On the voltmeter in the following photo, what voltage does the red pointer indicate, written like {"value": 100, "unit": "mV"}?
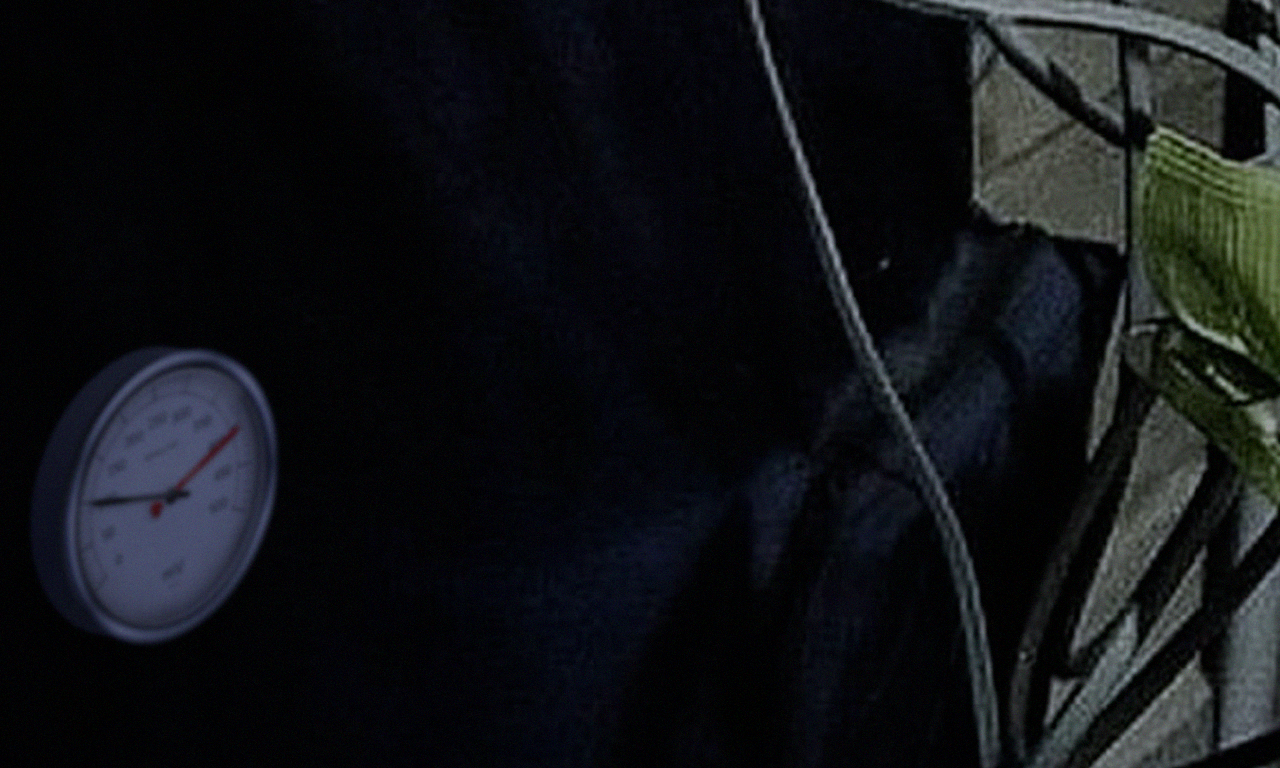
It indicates {"value": 400, "unit": "mV"}
